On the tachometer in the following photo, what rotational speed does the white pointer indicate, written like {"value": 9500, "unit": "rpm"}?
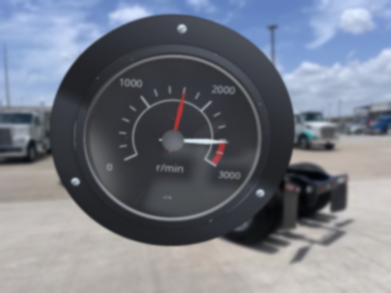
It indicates {"value": 2600, "unit": "rpm"}
